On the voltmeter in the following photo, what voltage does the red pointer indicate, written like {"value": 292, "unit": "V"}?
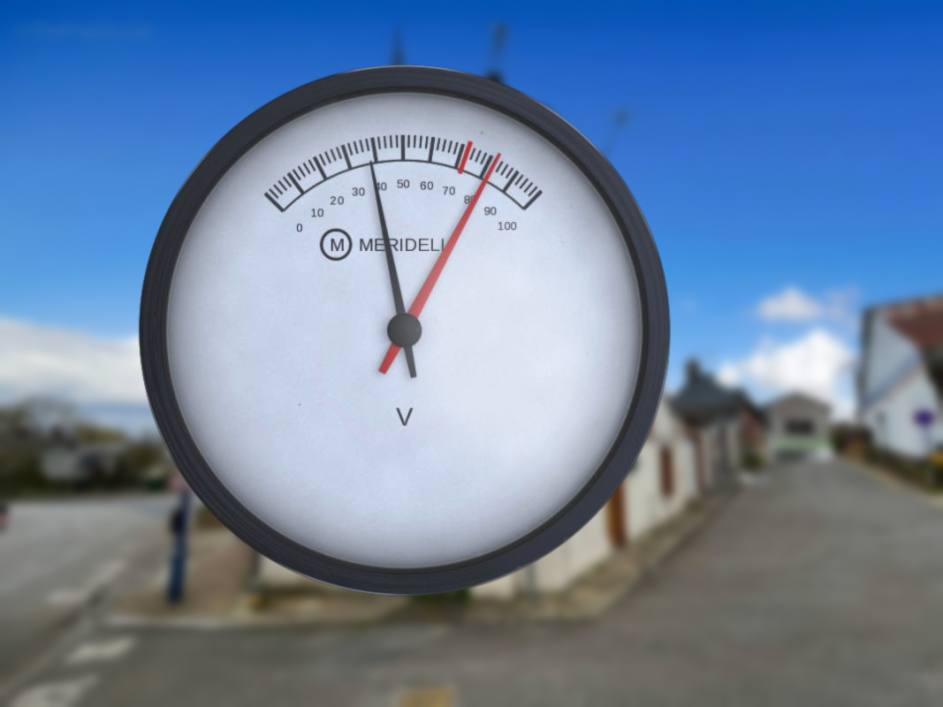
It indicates {"value": 82, "unit": "V"}
